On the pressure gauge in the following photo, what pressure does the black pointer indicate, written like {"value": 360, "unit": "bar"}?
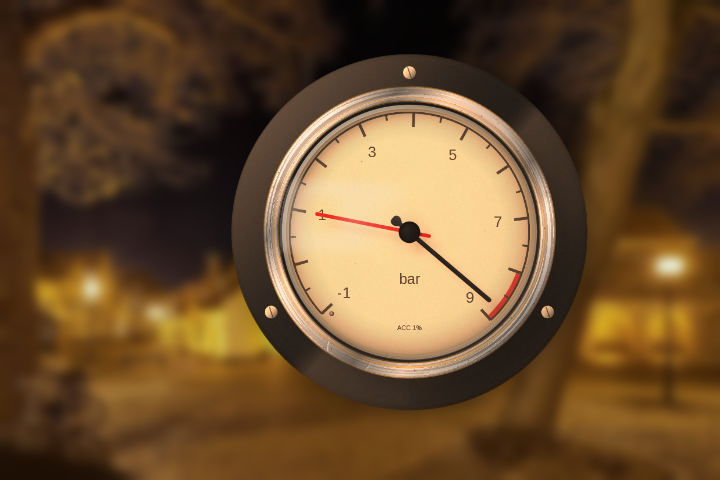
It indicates {"value": 8.75, "unit": "bar"}
